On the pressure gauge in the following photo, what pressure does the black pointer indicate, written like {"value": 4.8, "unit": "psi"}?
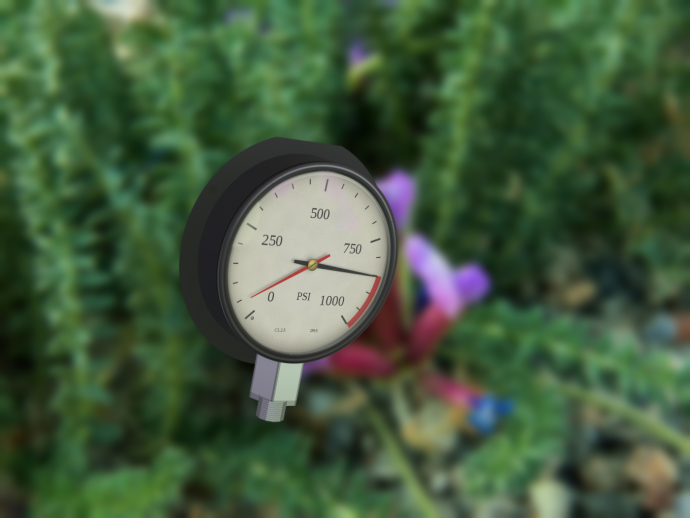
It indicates {"value": 850, "unit": "psi"}
